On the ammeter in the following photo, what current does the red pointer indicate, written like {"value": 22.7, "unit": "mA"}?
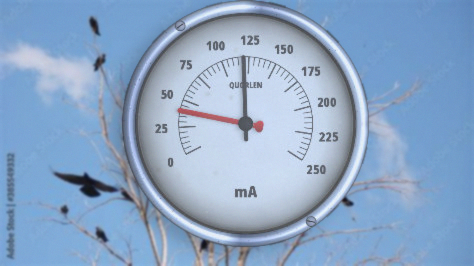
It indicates {"value": 40, "unit": "mA"}
